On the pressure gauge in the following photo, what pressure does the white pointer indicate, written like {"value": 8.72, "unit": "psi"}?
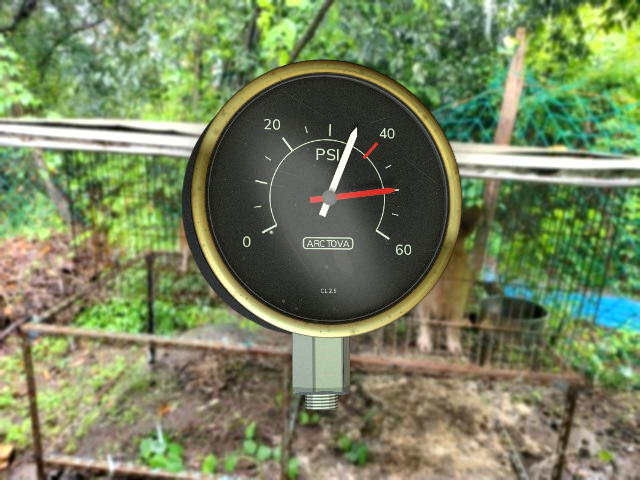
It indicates {"value": 35, "unit": "psi"}
